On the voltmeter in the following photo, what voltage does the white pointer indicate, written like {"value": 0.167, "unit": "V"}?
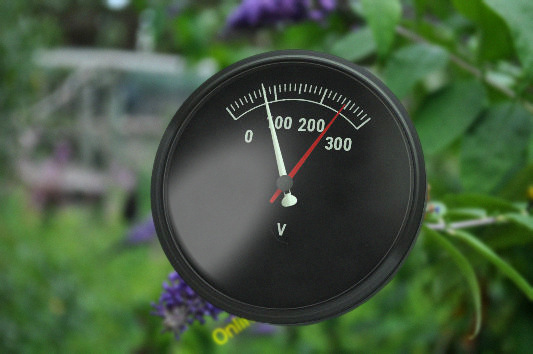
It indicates {"value": 80, "unit": "V"}
